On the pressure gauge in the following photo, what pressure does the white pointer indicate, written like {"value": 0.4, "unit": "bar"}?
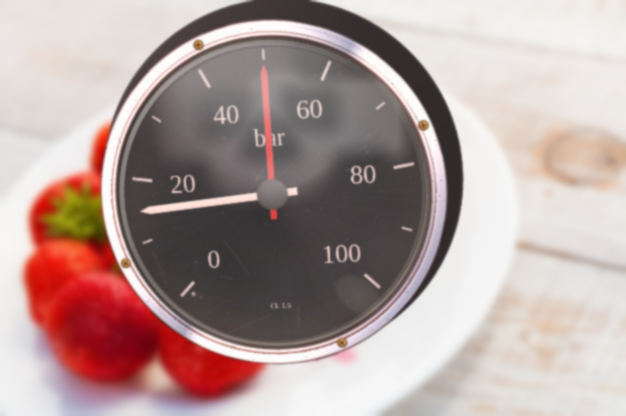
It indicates {"value": 15, "unit": "bar"}
